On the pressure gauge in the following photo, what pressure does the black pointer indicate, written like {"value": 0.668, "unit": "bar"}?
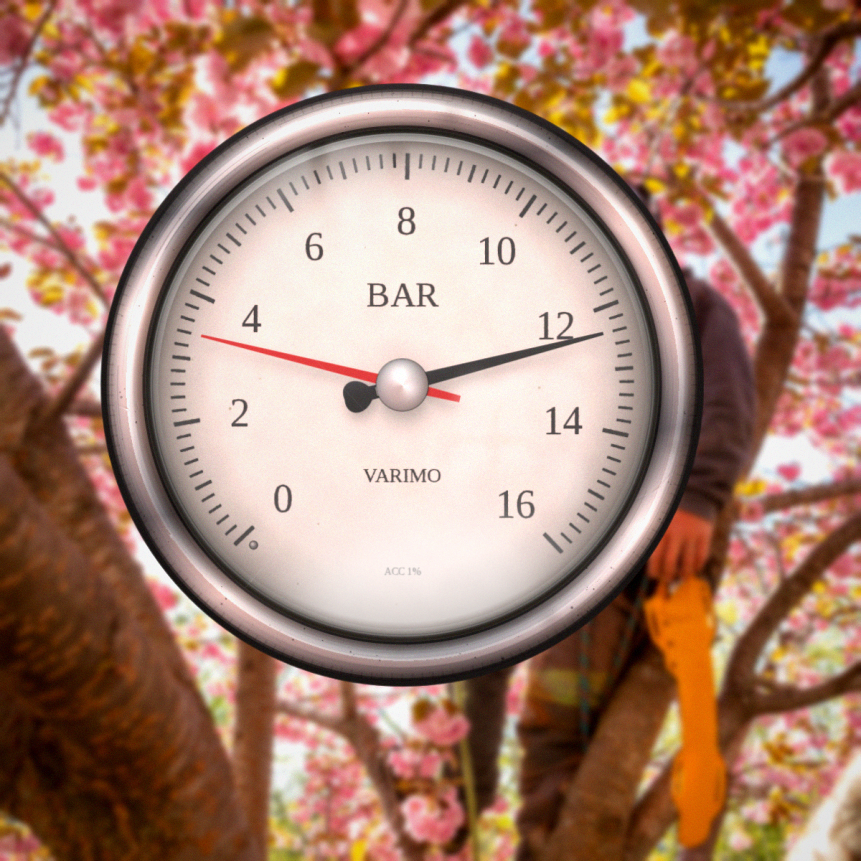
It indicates {"value": 12.4, "unit": "bar"}
